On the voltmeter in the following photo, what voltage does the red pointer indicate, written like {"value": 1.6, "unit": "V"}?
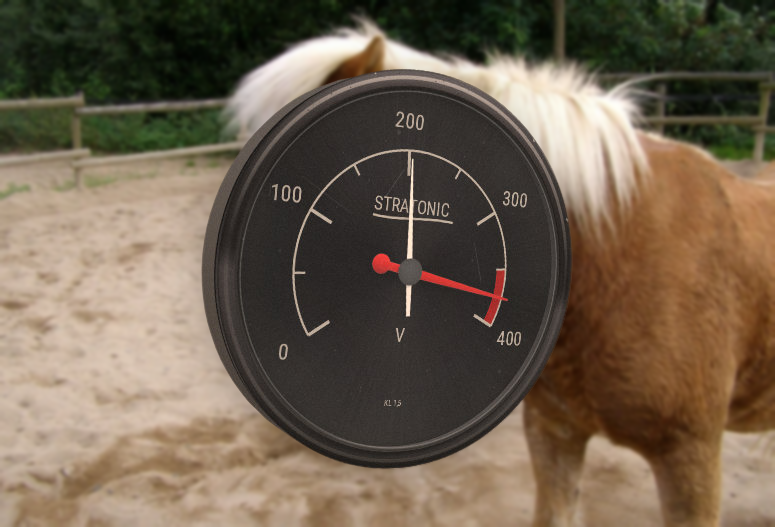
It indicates {"value": 375, "unit": "V"}
